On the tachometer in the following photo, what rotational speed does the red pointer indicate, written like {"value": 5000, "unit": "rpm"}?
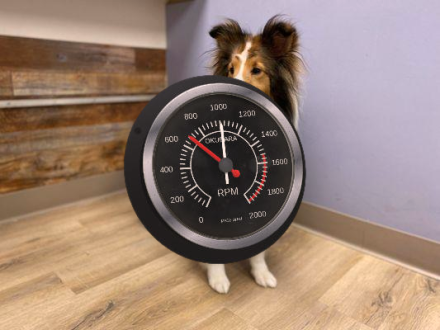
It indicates {"value": 680, "unit": "rpm"}
